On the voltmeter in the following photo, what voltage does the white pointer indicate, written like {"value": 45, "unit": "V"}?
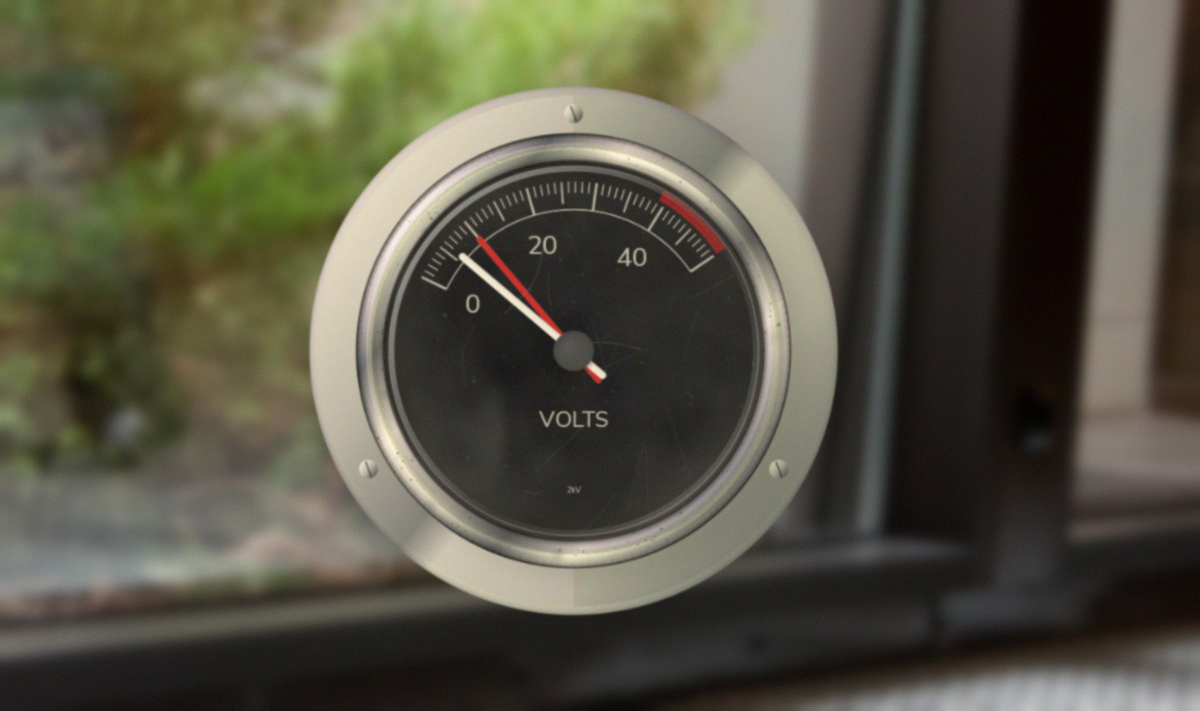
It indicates {"value": 6, "unit": "V"}
